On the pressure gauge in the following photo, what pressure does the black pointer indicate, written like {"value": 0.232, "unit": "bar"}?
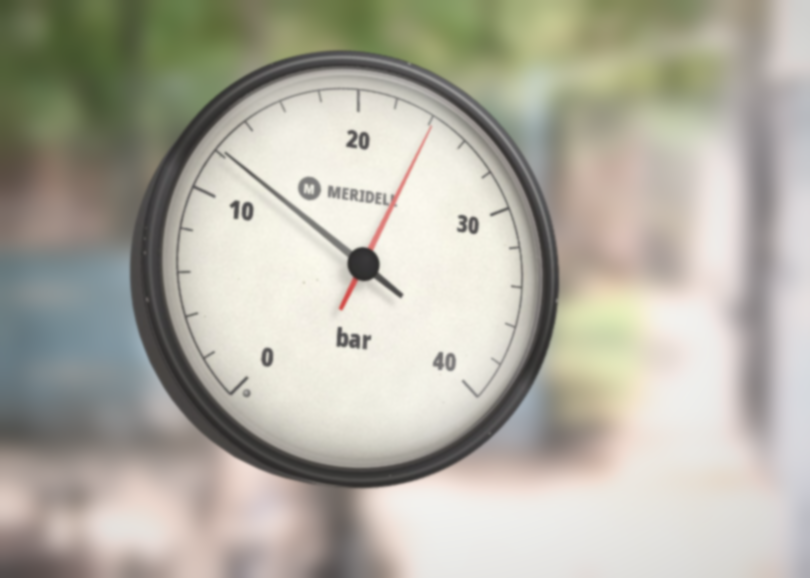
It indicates {"value": 12, "unit": "bar"}
